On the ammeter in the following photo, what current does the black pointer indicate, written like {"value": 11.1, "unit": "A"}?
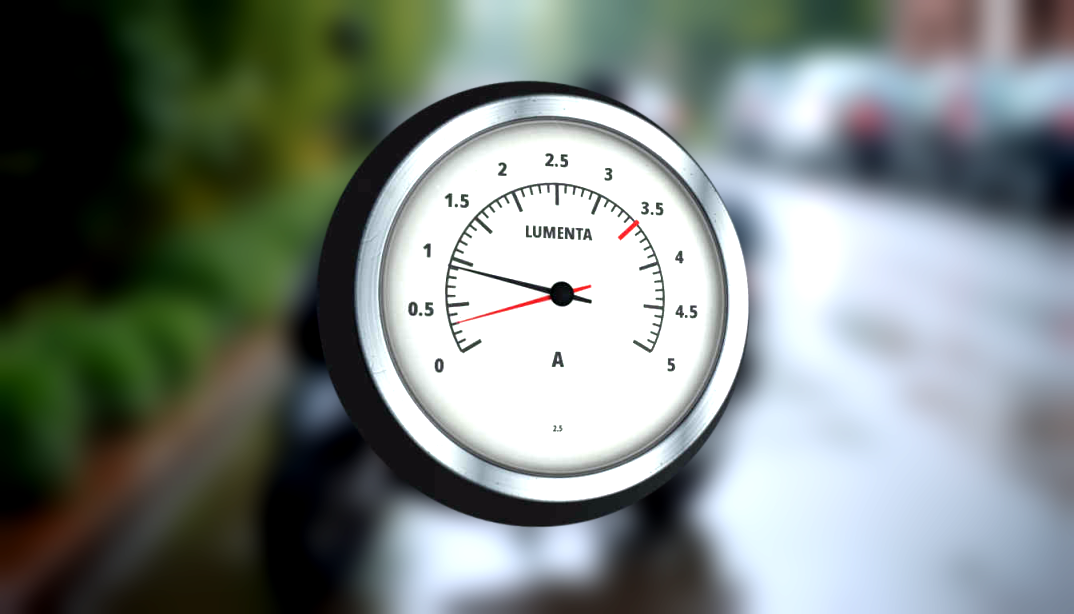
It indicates {"value": 0.9, "unit": "A"}
